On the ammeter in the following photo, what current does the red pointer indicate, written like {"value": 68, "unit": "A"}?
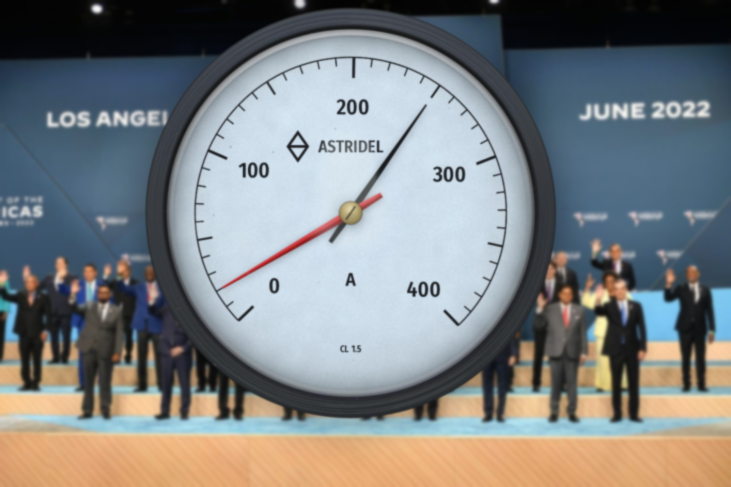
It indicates {"value": 20, "unit": "A"}
